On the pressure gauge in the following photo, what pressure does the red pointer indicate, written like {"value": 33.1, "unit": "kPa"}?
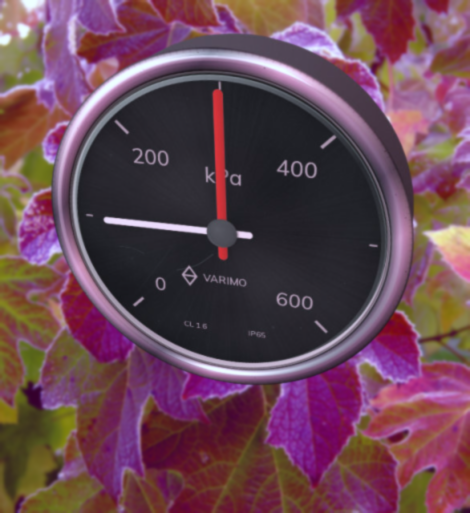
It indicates {"value": 300, "unit": "kPa"}
